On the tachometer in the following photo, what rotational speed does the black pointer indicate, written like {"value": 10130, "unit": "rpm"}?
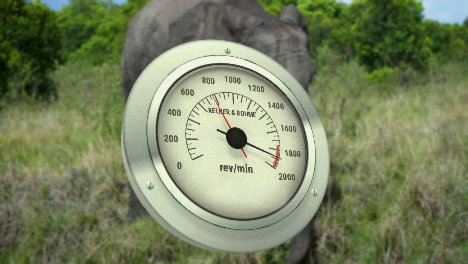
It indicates {"value": 1900, "unit": "rpm"}
